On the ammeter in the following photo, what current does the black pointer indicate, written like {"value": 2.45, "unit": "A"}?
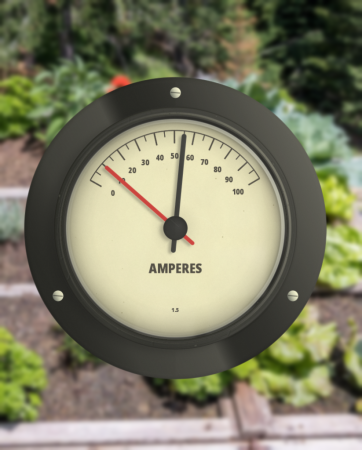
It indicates {"value": 55, "unit": "A"}
